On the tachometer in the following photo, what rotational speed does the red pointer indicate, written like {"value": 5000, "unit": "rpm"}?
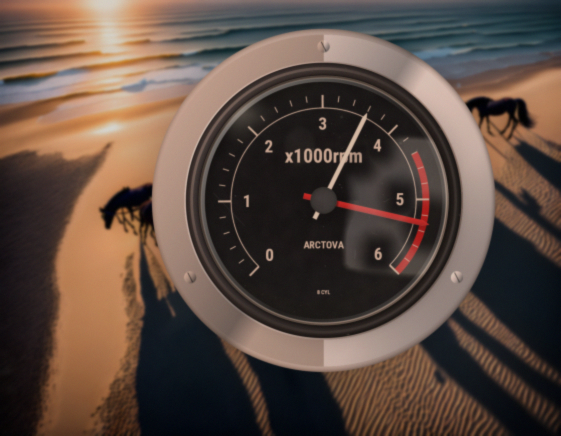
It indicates {"value": 5300, "unit": "rpm"}
